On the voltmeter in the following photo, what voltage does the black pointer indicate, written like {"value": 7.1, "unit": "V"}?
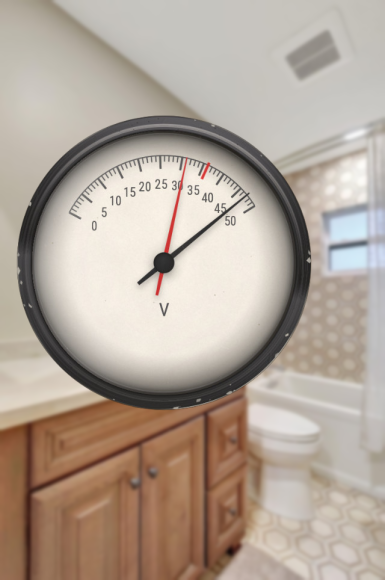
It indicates {"value": 47, "unit": "V"}
